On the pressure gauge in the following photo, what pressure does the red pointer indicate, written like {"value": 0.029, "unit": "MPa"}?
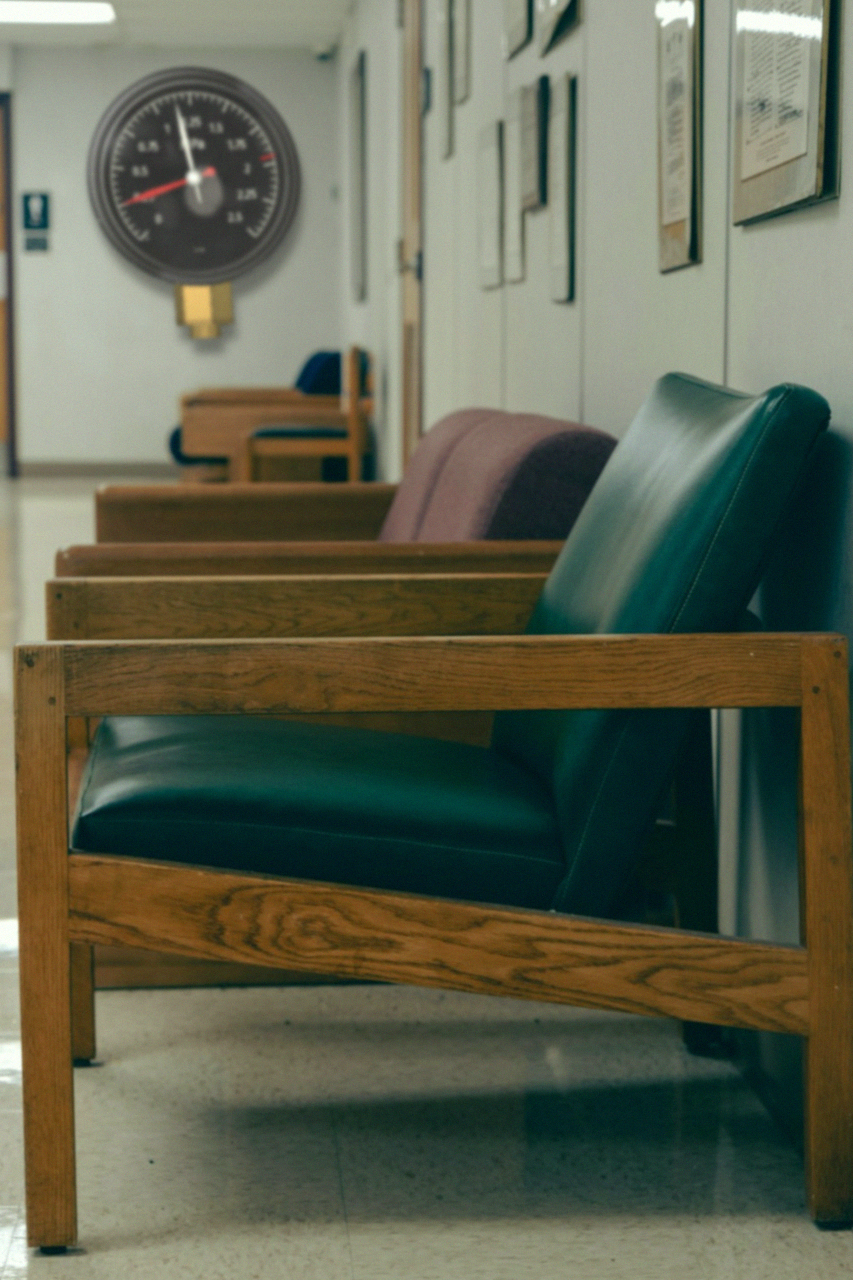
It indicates {"value": 0.25, "unit": "MPa"}
